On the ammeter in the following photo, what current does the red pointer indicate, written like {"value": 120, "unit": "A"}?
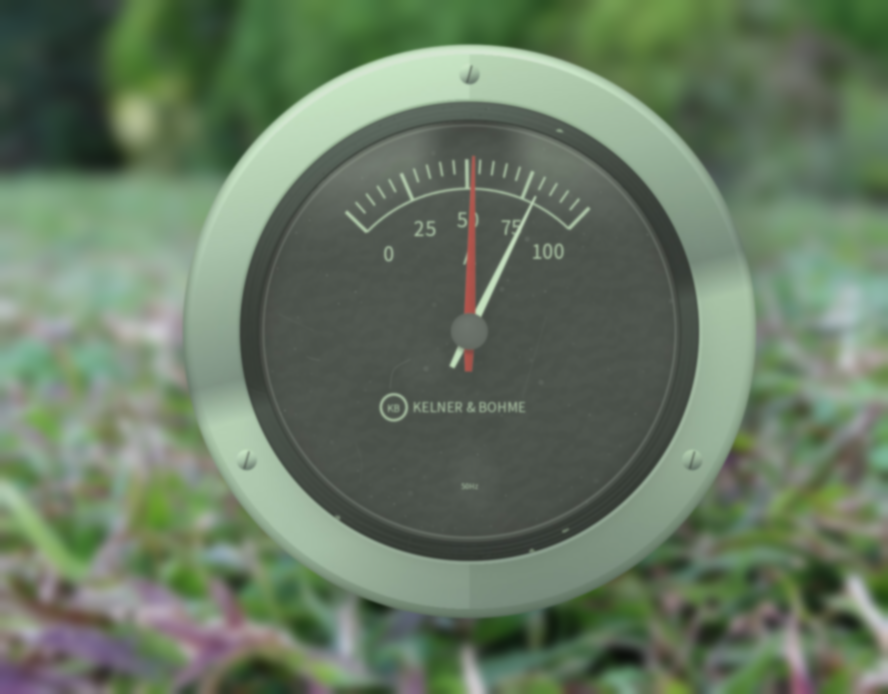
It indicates {"value": 52.5, "unit": "A"}
